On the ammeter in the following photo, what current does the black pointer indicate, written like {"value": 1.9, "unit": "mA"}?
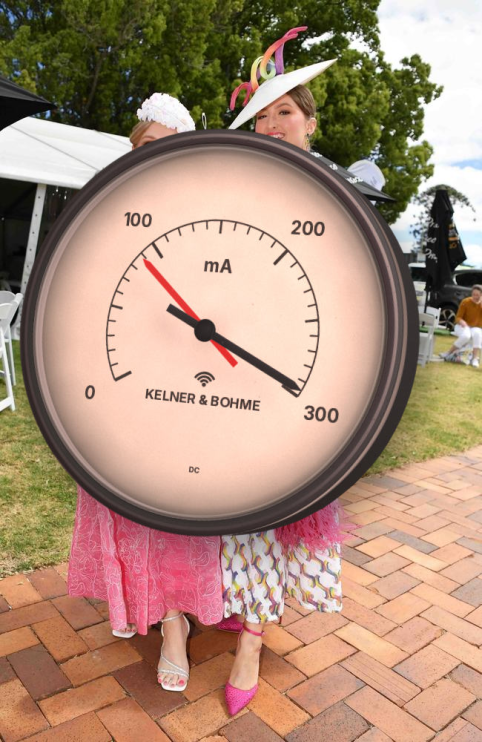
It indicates {"value": 295, "unit": "mA"}
